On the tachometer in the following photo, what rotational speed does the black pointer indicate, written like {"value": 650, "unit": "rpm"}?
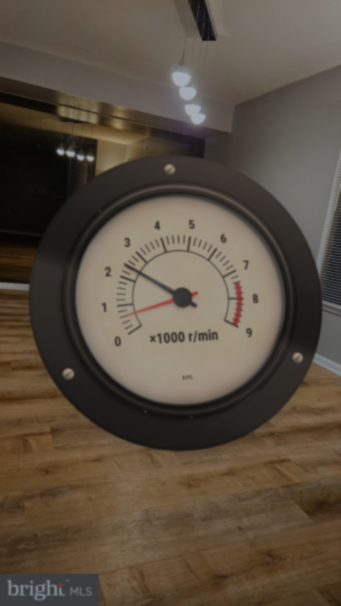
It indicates {"value": 2400, "unit": "rpm"}
